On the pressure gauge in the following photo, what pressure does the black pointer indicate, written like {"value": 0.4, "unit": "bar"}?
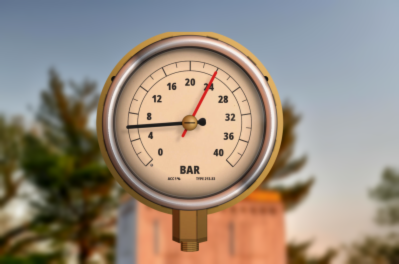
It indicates {"value": 6, "unit": "bar"}
